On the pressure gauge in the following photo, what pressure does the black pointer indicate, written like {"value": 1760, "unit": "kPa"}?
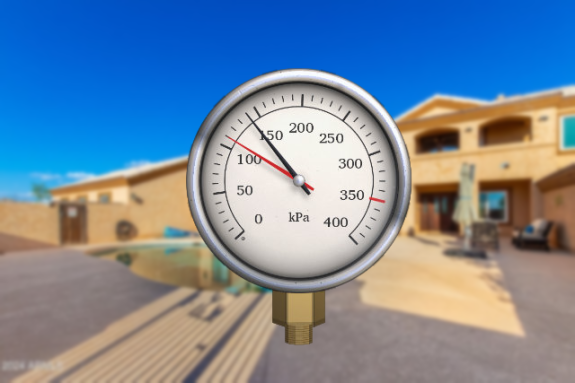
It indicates {"value": 140, "unit": "kPa"}
